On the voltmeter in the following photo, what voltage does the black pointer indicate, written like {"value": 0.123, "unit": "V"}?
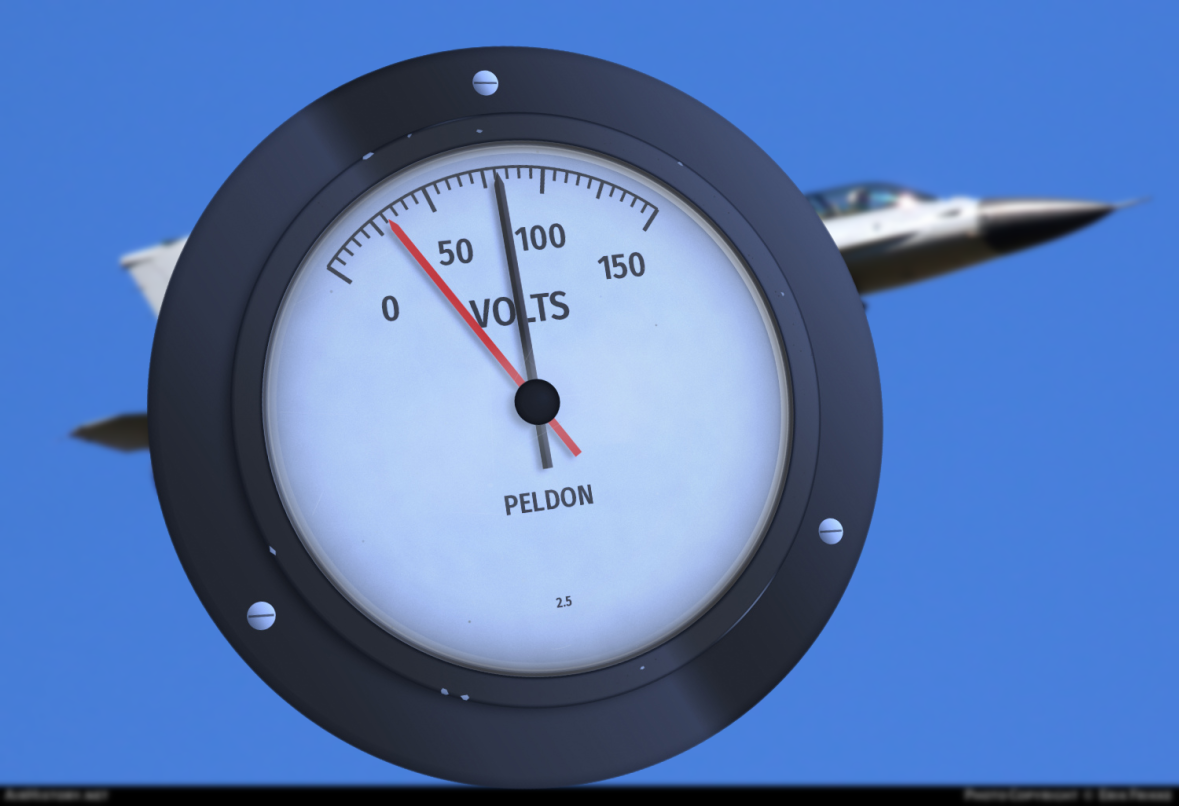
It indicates {"value": 80, "unit": "V"}
